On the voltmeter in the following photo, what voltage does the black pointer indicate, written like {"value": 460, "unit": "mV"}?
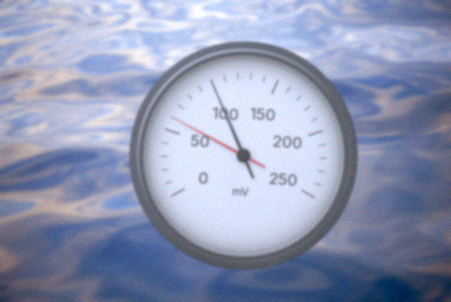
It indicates {"value": 100, "unit": "mV"}
